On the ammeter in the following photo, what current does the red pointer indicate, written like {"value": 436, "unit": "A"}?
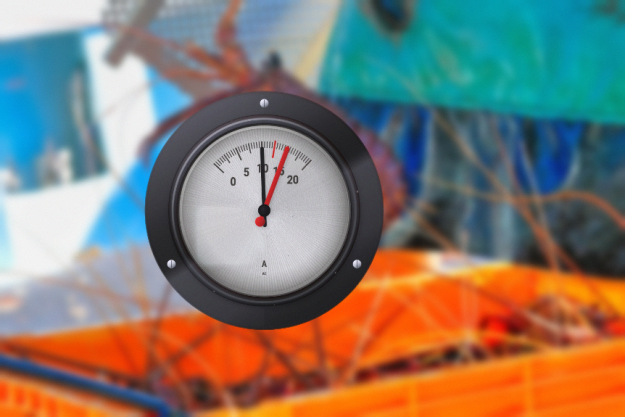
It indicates {"value": 15, "unit": "A"}
